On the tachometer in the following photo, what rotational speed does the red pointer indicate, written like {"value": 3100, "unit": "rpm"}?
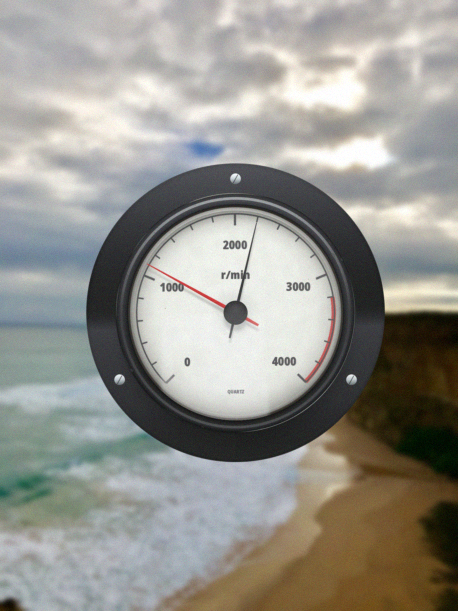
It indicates {"value": 1100, "unit": "rpm"}
